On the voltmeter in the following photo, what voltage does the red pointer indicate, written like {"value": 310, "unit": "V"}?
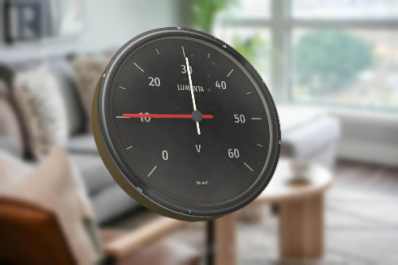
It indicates {"value": 10, "unit": "V"}
